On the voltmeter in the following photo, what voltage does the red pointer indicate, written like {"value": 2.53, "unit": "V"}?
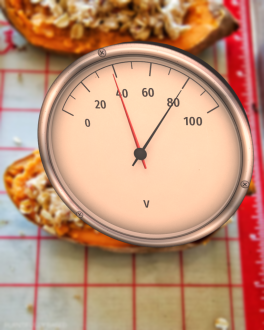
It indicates {"value": 40, "unit": "V"}
